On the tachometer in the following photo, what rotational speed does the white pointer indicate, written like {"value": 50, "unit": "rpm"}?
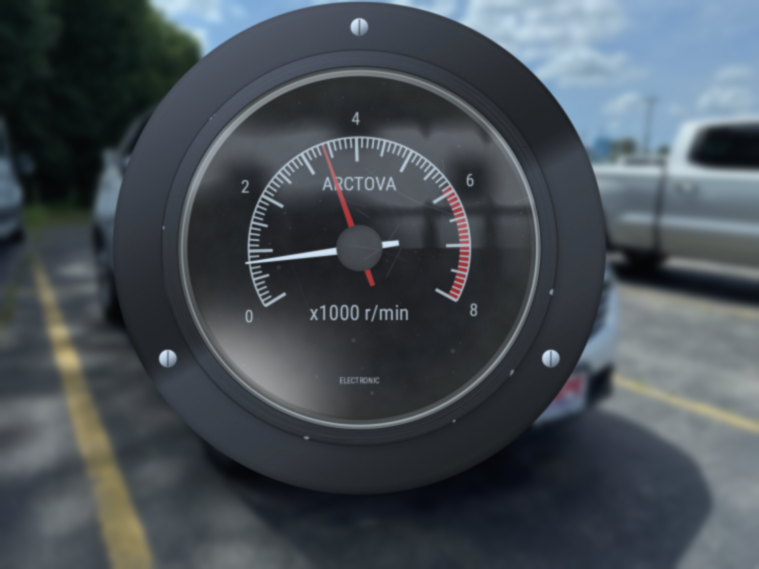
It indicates {"value": 800, "unit": "rpm"}
